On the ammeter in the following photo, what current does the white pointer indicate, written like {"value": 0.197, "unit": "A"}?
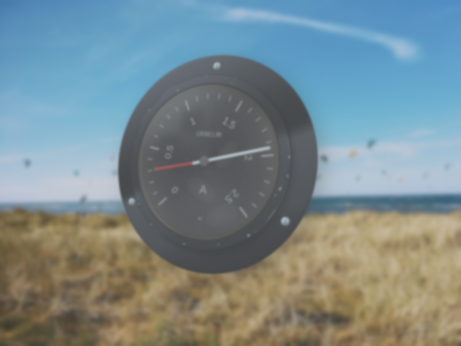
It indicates {"value": 1.95, "unit": "A"}
